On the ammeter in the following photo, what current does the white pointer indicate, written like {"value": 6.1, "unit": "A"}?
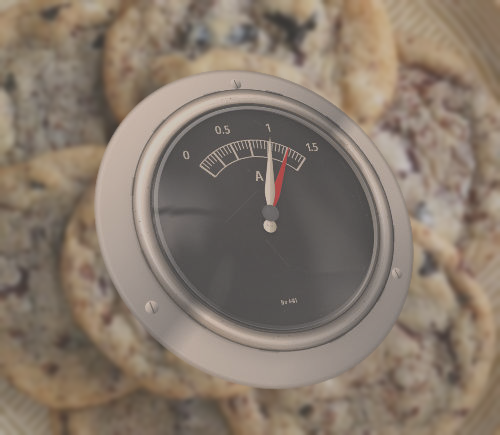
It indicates {"value": 1, "unit": "A"}
